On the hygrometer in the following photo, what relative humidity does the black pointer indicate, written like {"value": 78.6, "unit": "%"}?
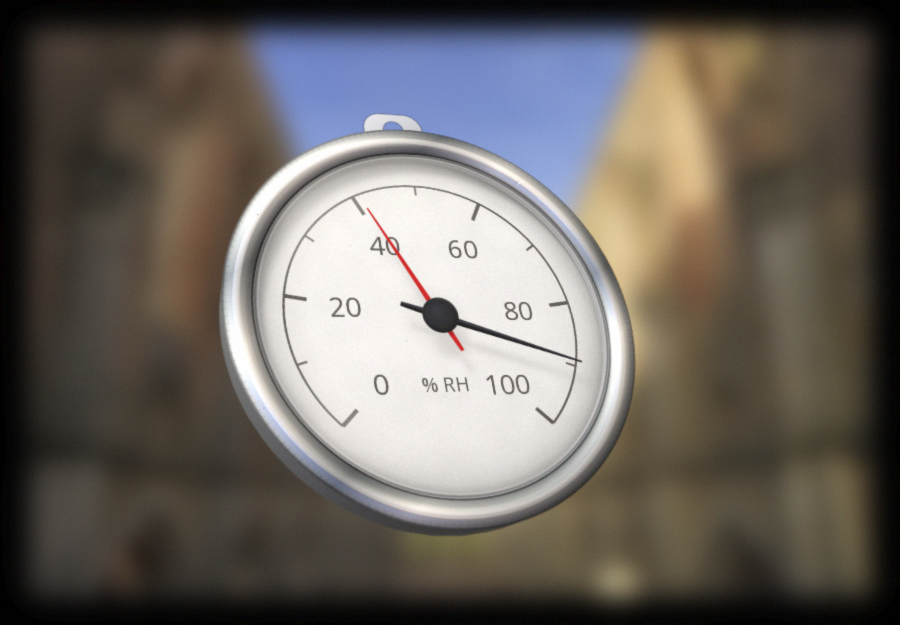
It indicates {"value": 90, "unit": "%"}
